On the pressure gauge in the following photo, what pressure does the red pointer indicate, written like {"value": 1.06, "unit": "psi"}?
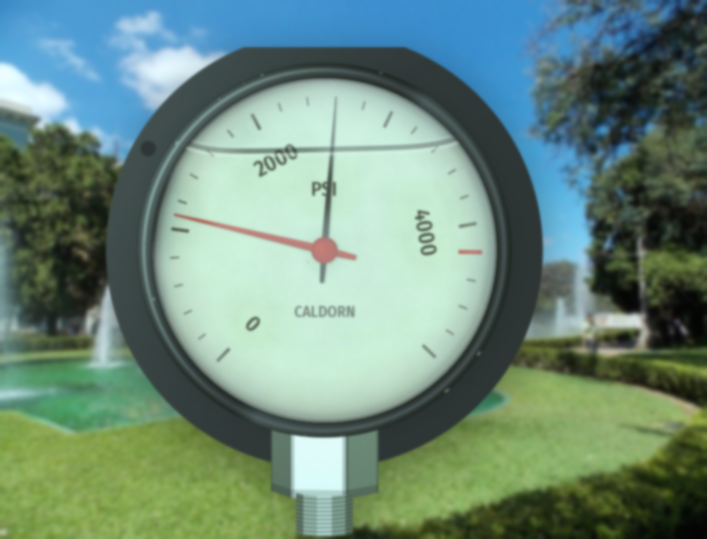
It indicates {"value": 1100, "unit": "psi"}
